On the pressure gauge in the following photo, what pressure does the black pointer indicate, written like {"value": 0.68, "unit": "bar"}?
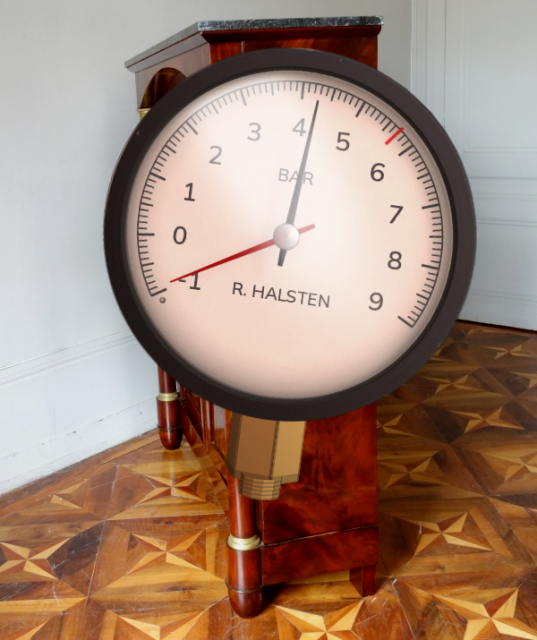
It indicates {"value": 4.3, "unit": "bar"}
